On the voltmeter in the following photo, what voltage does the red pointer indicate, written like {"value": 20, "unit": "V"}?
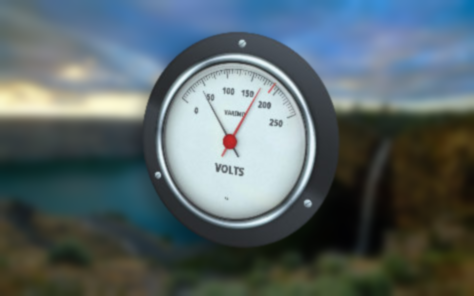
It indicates {"value": 175, "unit": "V"}
